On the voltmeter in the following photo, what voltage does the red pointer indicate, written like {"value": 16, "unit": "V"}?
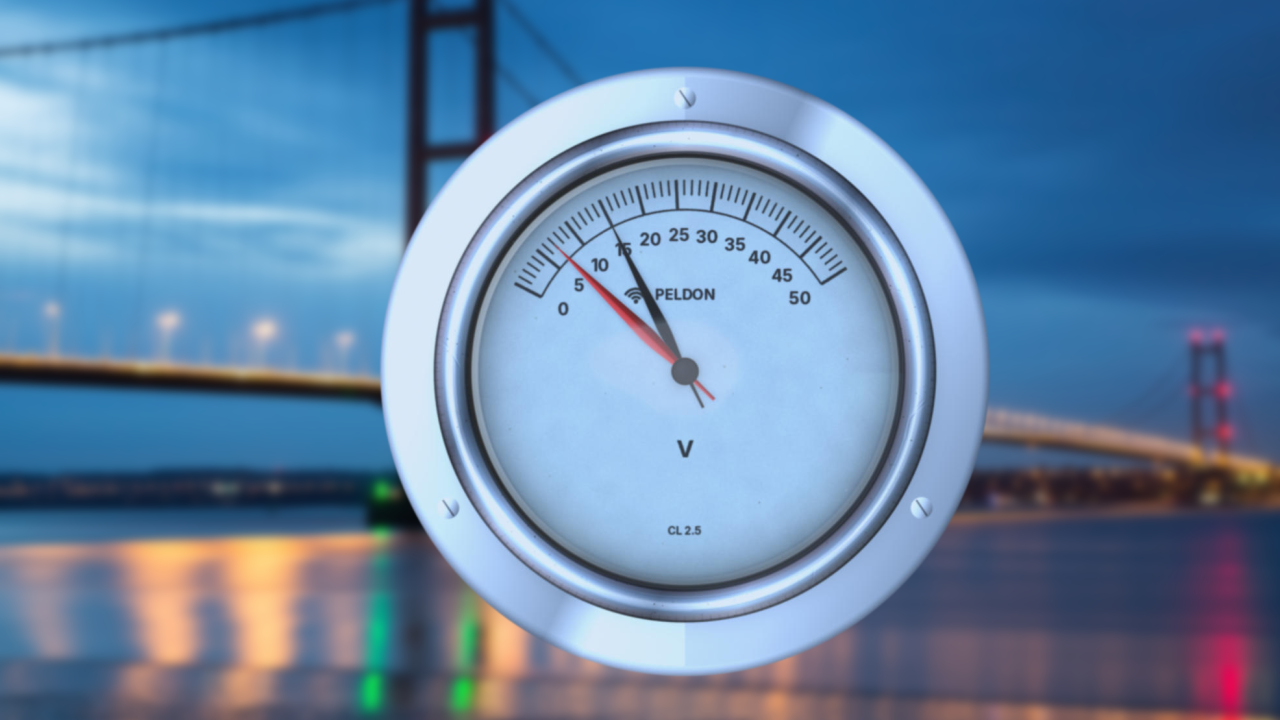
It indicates {"value": 7, "unit": "V"}
